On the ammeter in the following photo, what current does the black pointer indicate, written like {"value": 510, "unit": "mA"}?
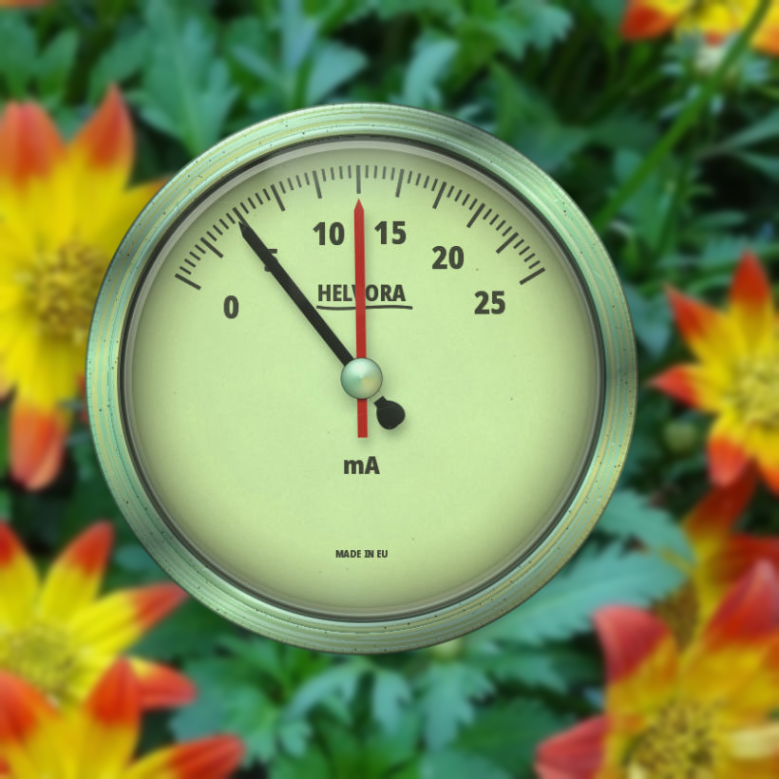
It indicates {"value": 4.75, "unit": "mA"}
